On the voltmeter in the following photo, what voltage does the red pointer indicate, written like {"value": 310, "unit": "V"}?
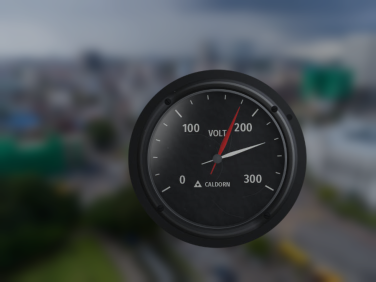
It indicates {"value": 180, "unit": "V"}
